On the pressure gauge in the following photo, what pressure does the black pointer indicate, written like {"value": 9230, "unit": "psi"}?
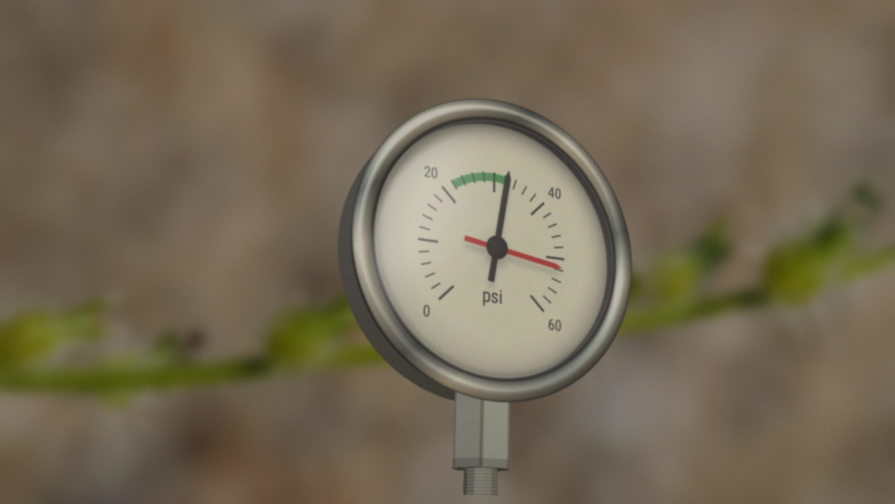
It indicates {"value": 32, "unit": "psi"}
